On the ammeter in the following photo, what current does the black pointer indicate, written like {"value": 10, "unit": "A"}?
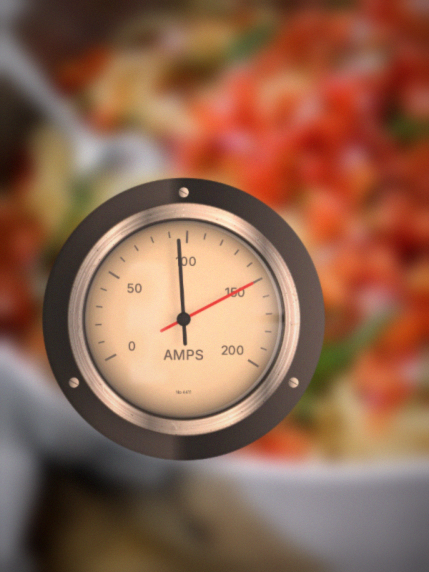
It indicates {"value": 95, "unit": "A"}
